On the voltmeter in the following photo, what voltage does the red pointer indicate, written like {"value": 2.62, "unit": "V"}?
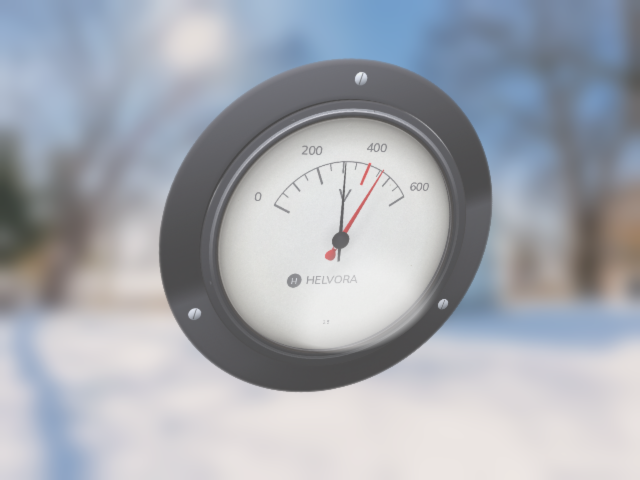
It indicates {"value": 450, "unit": "V"}
